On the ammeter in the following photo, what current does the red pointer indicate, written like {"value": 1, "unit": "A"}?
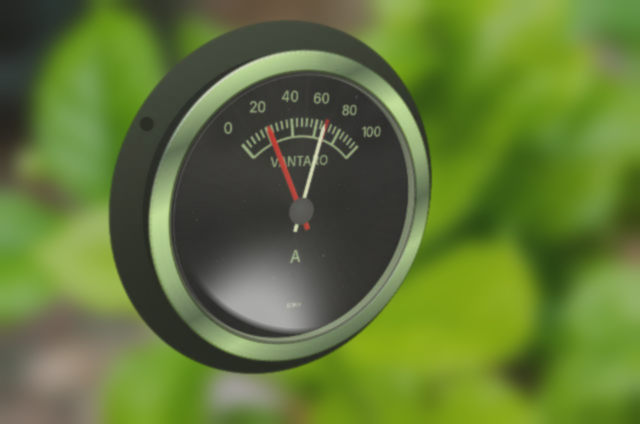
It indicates {"value": 20, "unit": "A"}
